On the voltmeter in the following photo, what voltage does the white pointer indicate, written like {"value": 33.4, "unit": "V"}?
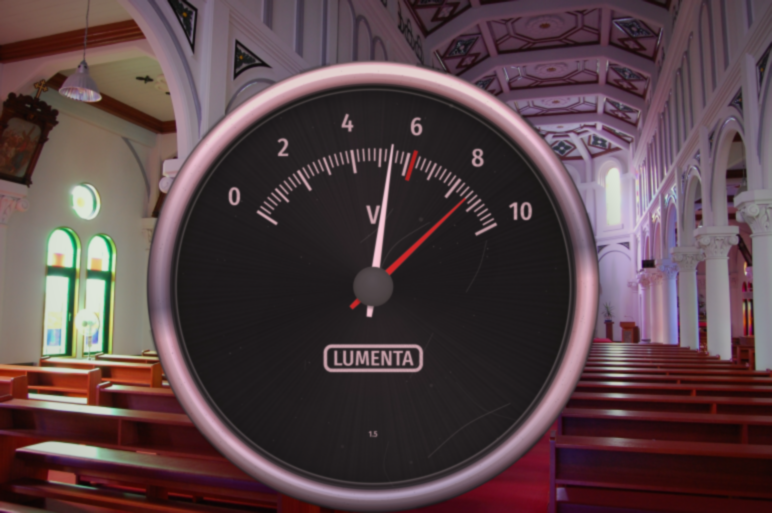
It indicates {"value": 5.4, "unit": "V"}
